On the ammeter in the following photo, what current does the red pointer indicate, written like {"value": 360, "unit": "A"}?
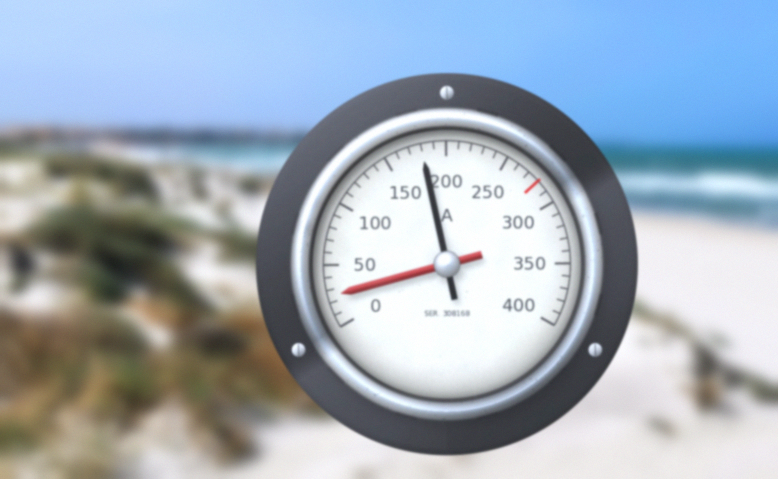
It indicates {"value": 25, "unit": "A"}
